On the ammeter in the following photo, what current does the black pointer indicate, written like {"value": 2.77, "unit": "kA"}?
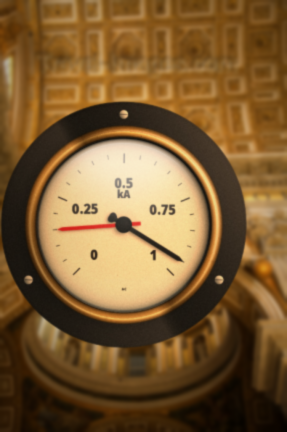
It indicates {"value": 0.95, "unit": "kA"}
